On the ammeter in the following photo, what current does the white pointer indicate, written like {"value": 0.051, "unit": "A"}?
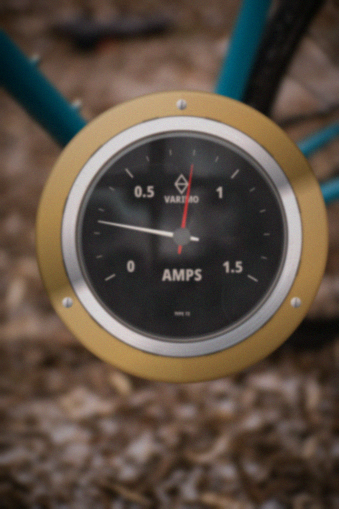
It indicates {"value": 0.25, "unit": "A"}
